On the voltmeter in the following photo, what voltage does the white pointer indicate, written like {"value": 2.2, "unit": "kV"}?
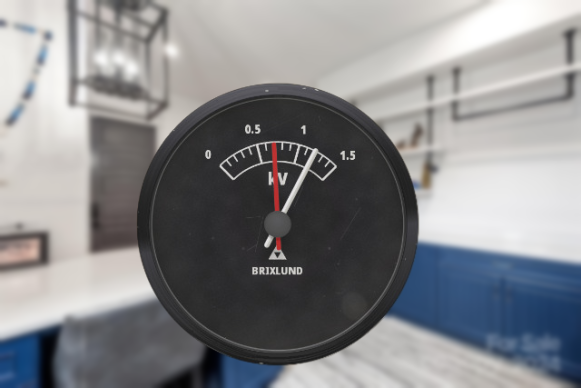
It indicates {"value": 1.2, "unit": "kV"}
